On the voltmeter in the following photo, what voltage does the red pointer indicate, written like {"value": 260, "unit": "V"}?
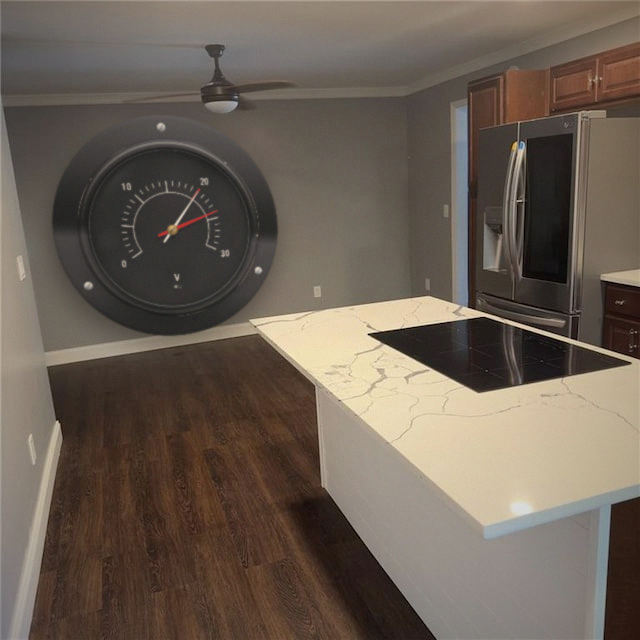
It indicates {"value": 24, "unit": "V"}
